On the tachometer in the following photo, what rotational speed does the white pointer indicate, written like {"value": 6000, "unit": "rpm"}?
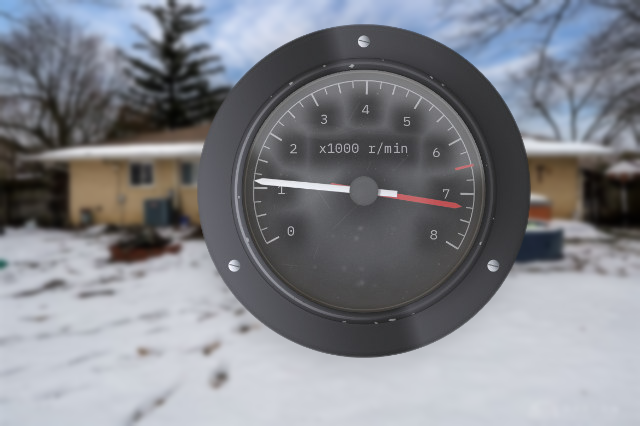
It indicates {"value": 1125, "unit": "rpm"}
